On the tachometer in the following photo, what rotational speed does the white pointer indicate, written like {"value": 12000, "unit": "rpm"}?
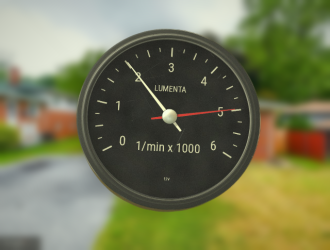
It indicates {"value": 2000, "unit": "rpm"}
